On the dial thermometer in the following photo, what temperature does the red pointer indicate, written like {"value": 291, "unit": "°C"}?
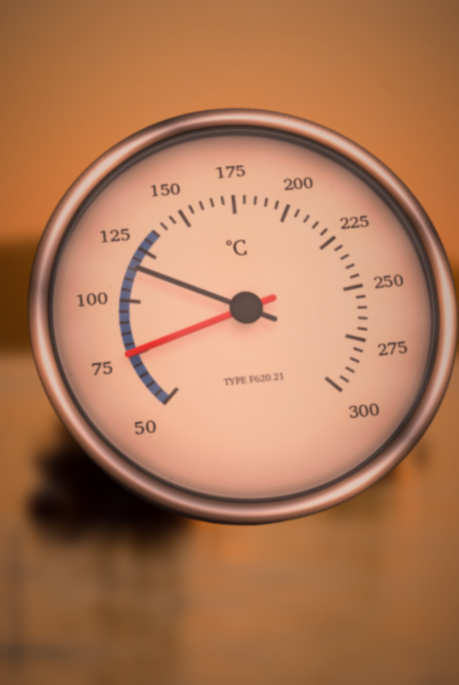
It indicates {"value": 75, "unit": "°C"}
